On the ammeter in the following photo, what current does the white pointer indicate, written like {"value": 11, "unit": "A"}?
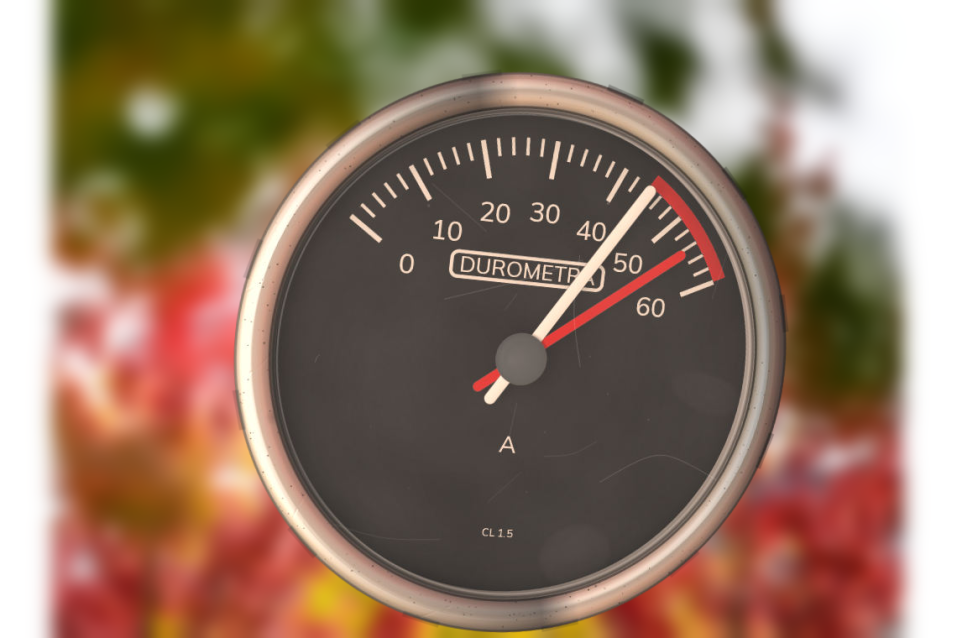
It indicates {"value": 44, "unit": "A"}
